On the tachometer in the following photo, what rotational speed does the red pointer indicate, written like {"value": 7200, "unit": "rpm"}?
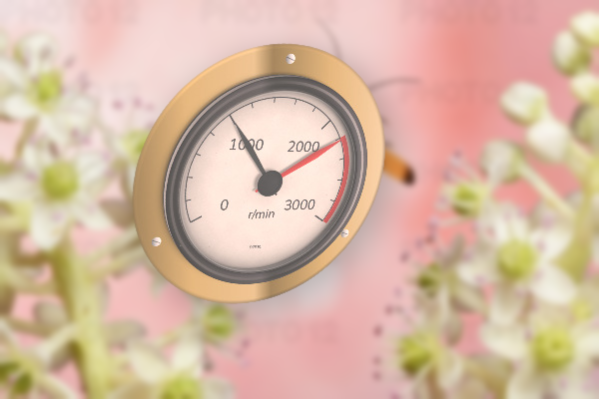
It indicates {"value": 2200, "unit": "rpm"}
